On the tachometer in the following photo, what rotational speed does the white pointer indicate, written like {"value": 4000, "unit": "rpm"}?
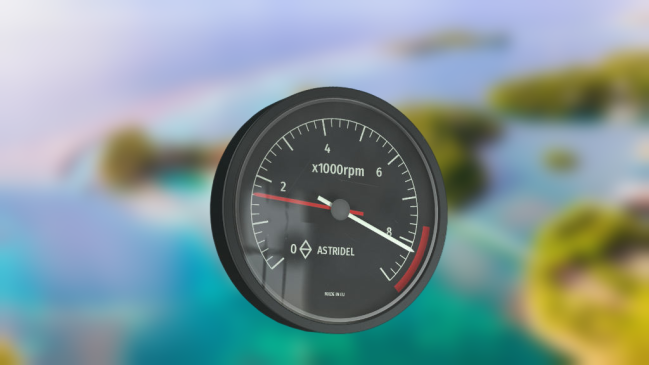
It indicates {"value": 8200, "unit": "rpm"}
